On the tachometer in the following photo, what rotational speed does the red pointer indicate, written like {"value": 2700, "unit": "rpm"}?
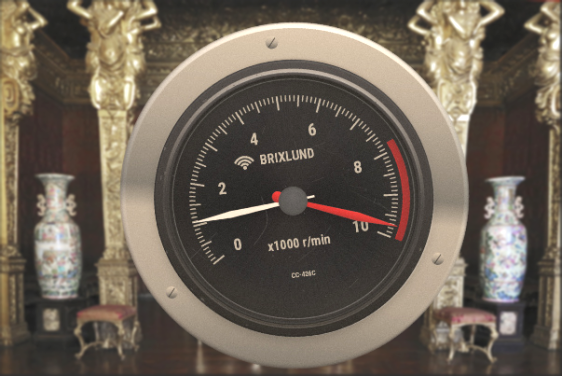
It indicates {"value": 9700, "unit": "rpm"}
